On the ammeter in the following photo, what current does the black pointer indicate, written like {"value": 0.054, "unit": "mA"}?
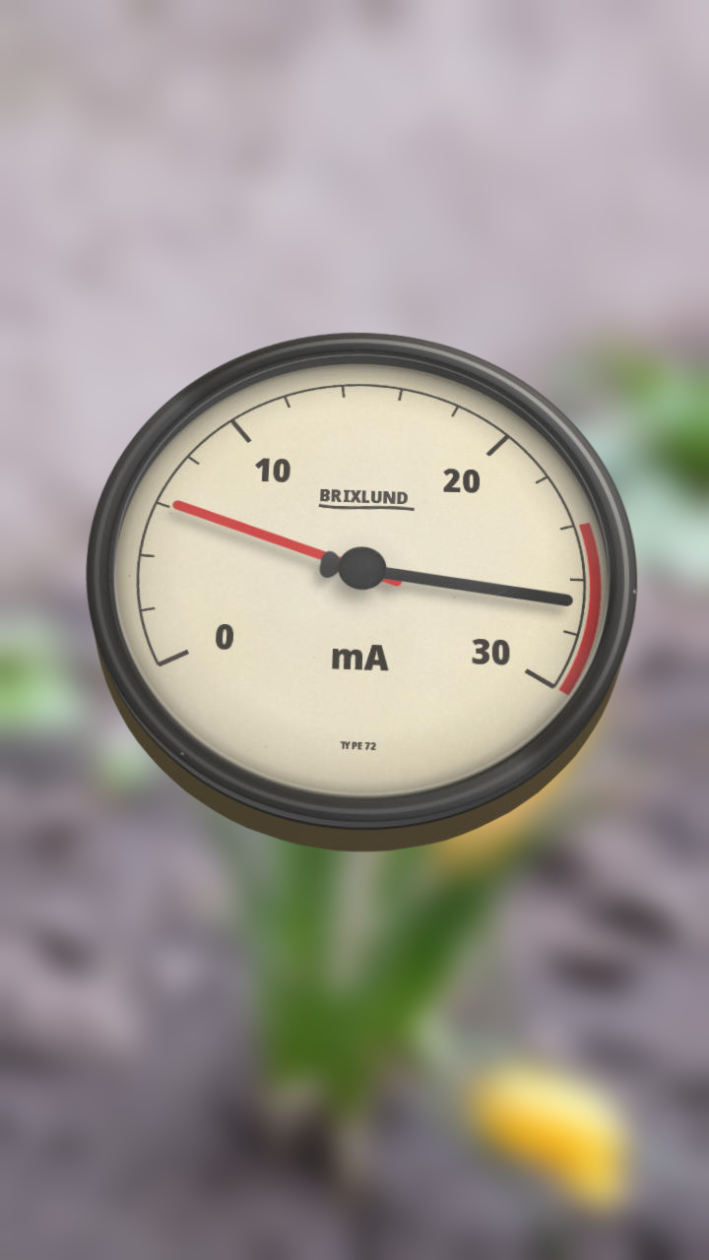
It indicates {"value": 27, "unit": "mA"}
